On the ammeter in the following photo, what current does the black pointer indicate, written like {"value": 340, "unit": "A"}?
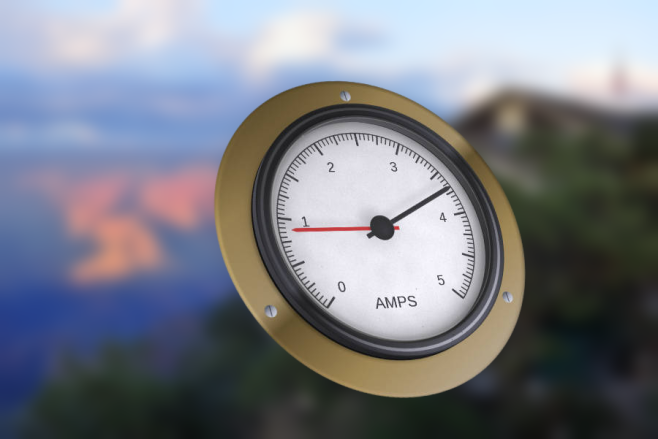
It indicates {"value": 3.7, "unit": "A"}
